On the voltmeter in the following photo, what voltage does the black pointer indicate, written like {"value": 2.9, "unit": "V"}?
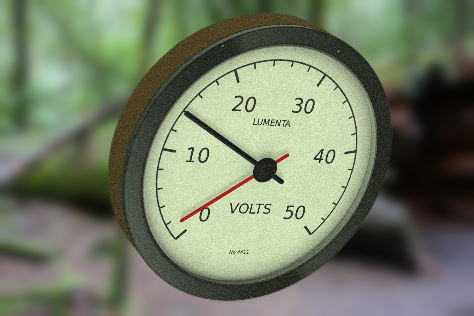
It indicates {"value": 14, "unit": "V"}
